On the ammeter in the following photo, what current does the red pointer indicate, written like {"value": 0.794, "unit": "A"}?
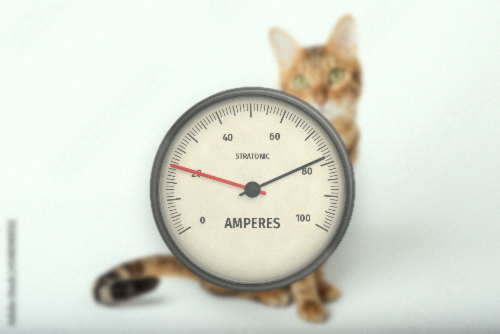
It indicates {"value": 20, "unit": "A"}
